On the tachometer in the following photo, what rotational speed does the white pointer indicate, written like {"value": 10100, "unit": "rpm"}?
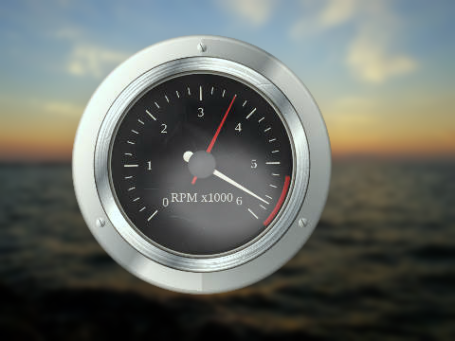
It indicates {"value": 5700, "unit": "rpm"}
